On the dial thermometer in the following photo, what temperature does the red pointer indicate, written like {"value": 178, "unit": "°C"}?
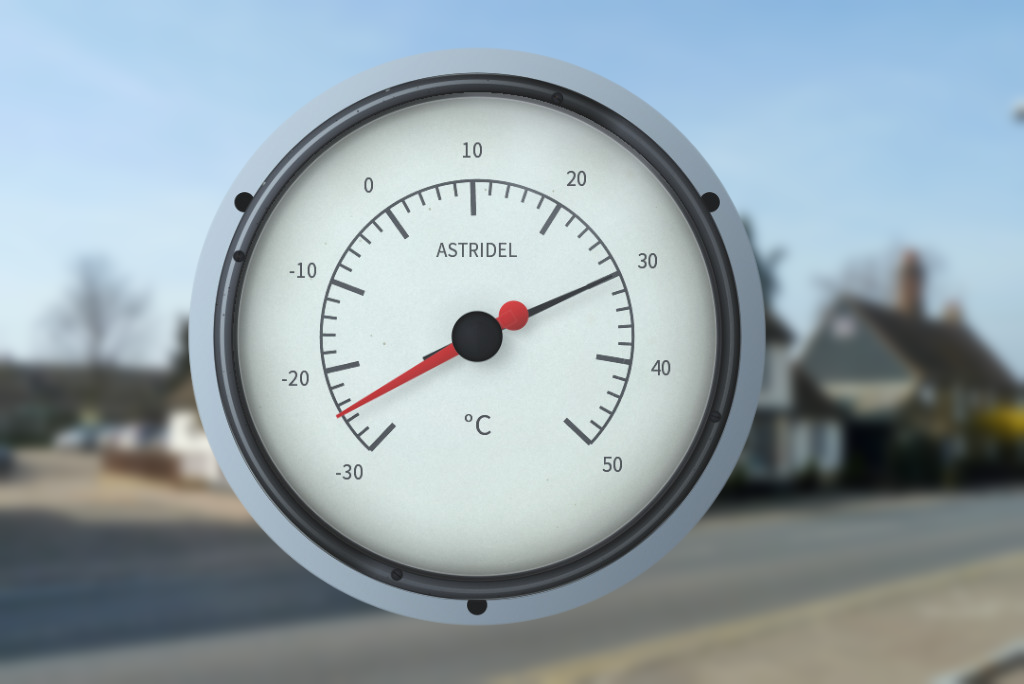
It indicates {"value": -25, "unit": "°C"}
